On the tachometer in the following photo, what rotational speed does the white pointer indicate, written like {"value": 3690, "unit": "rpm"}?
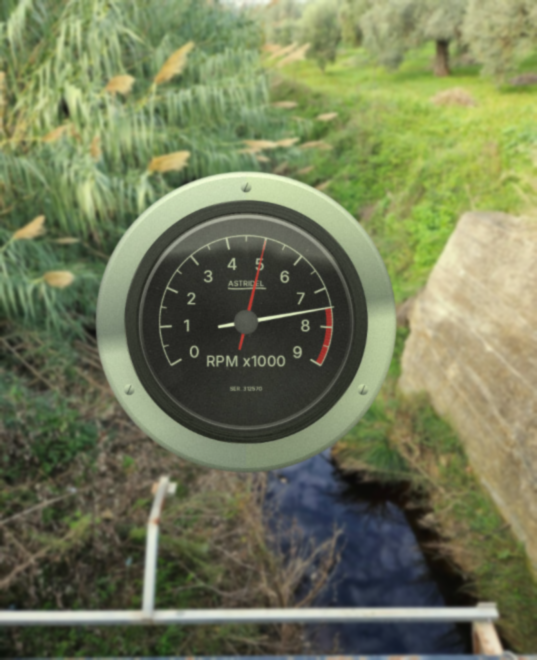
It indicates {"value": 7500, "unit": "rpm"}
